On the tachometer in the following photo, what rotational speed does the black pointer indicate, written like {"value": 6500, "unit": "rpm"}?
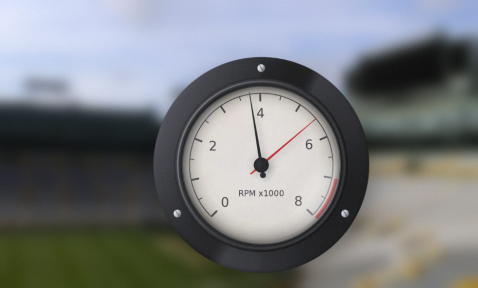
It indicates {"value": 3750, "unit": "rpm"}
